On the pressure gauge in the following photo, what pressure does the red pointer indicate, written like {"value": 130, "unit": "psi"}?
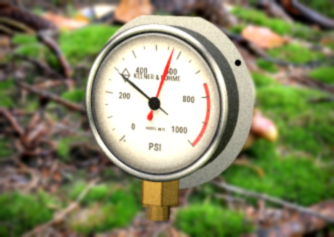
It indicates {"value": 575, "unit": "psi"}
